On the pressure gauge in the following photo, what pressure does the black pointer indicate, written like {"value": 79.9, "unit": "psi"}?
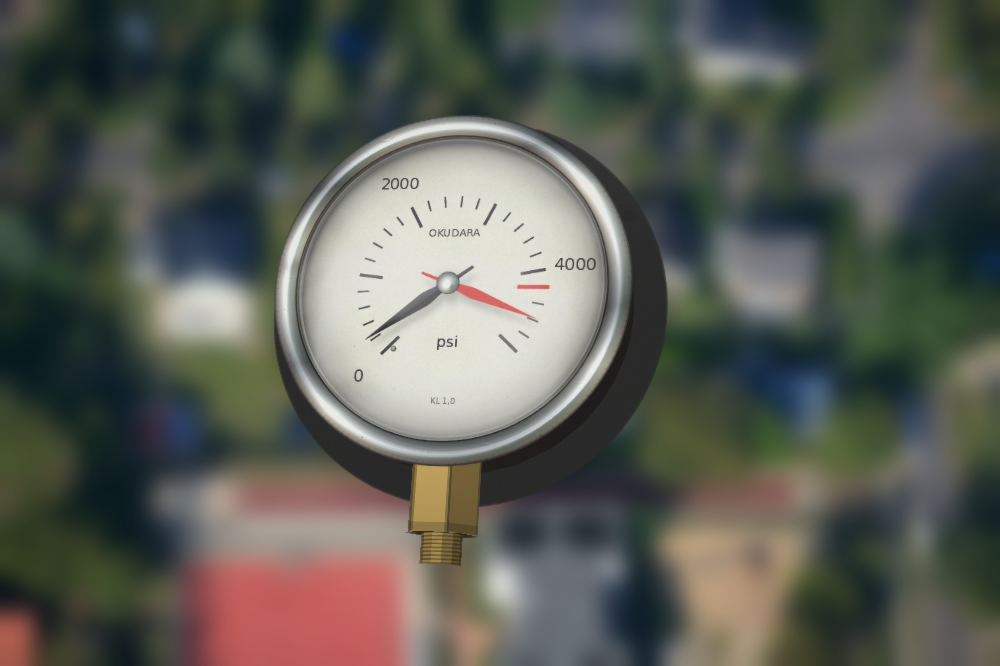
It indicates {"value": 200, "unit": "psi"}
